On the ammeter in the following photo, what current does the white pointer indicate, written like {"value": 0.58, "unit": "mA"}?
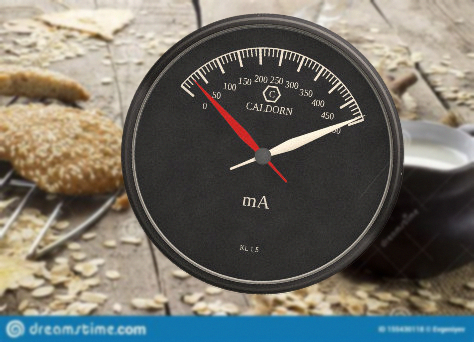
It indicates {"value": 490, "unit": "mA"}
